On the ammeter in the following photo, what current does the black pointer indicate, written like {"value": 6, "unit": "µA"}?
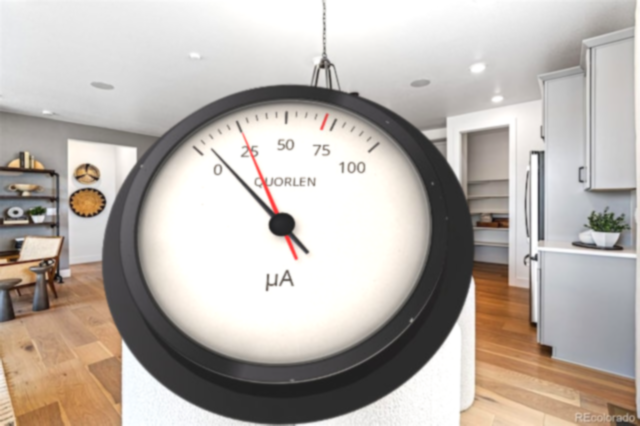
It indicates {"value": 5, "unit": "µA"}
